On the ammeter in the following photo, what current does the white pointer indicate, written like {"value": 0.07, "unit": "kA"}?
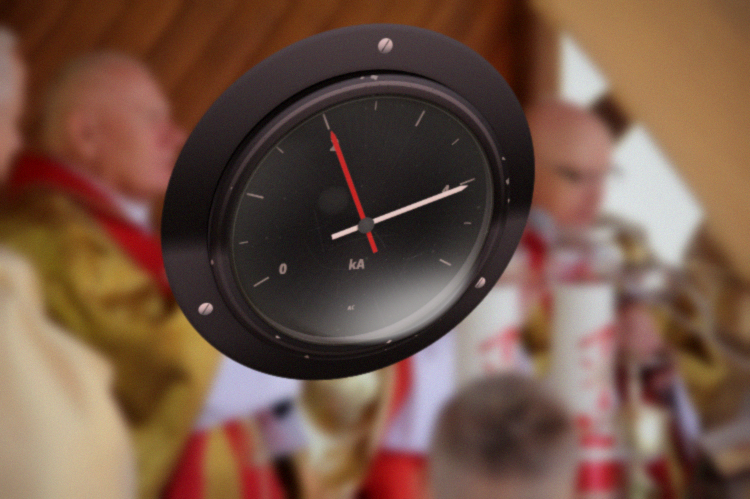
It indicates {"value": 4, "unit": "kA"}
